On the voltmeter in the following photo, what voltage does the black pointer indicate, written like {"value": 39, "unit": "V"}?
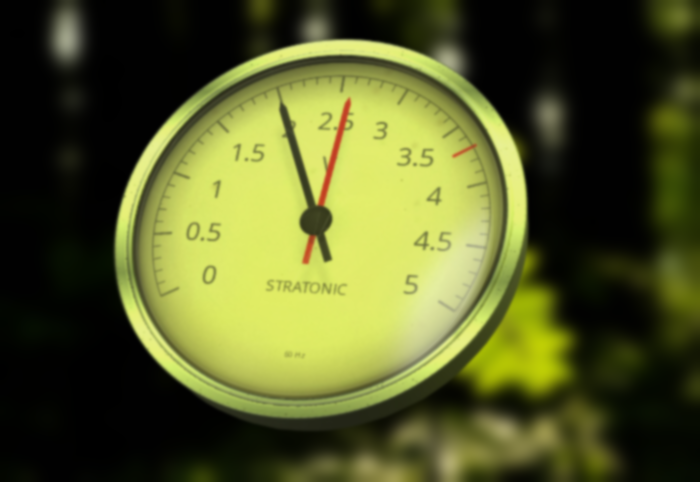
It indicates {"value": 2, "unit": "V"}
